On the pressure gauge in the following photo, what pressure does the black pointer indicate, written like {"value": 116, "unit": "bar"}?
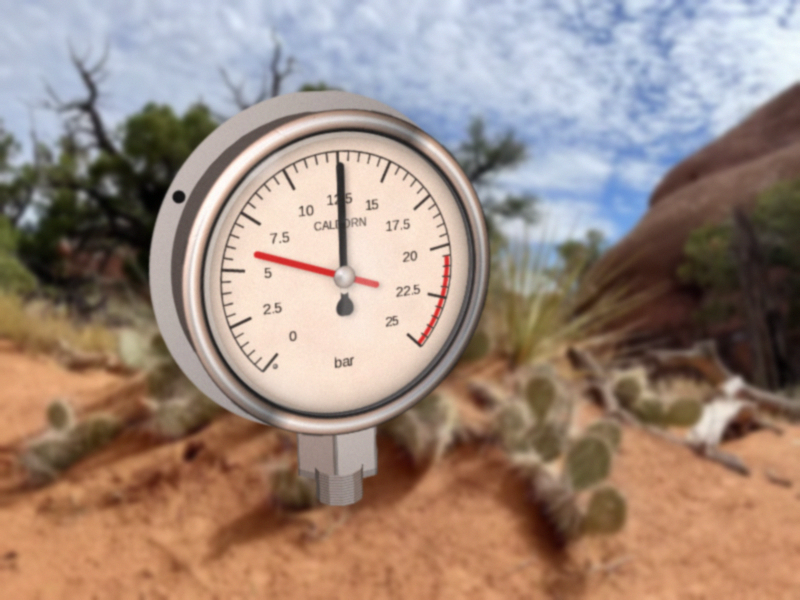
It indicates {"value": 12.5, "unit": "bar"}
